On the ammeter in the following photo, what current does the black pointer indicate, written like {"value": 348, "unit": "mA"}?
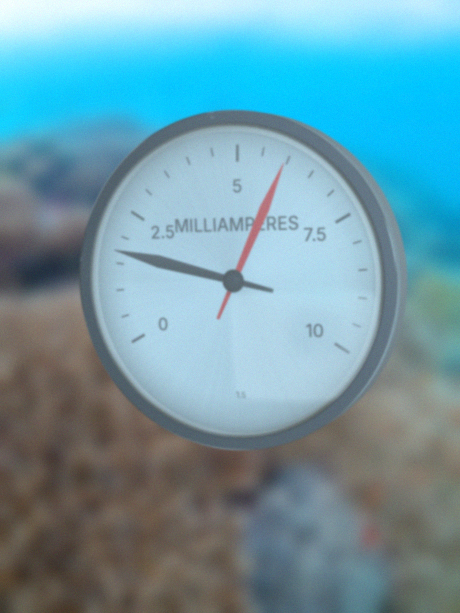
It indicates {"value": 1.75, "unit": "mA"}
